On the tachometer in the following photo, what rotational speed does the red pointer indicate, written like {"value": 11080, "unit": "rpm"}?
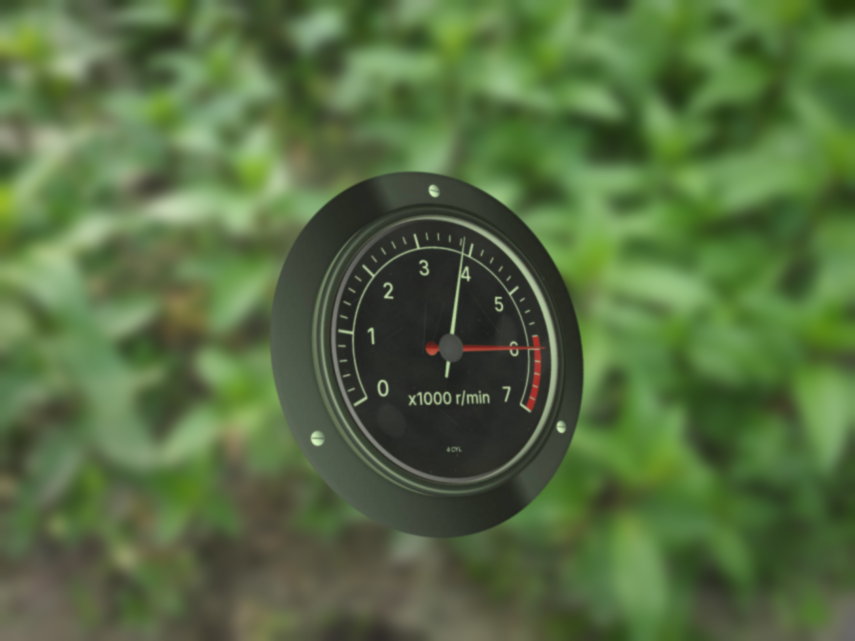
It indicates {"value": 6000, "unit": "rpm"}
